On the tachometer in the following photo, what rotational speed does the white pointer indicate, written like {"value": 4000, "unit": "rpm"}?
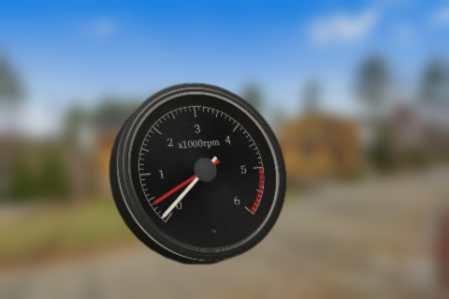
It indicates {"value": 100, "unit": "rpm"}
